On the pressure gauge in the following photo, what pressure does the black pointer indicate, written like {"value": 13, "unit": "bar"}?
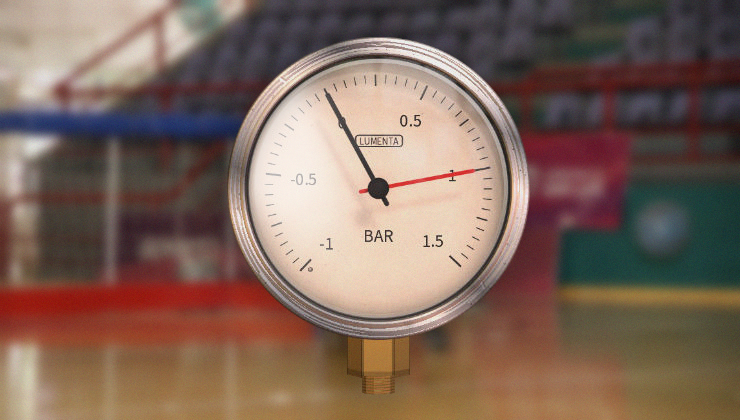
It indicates {"value": 0, "unit": "bar"}
